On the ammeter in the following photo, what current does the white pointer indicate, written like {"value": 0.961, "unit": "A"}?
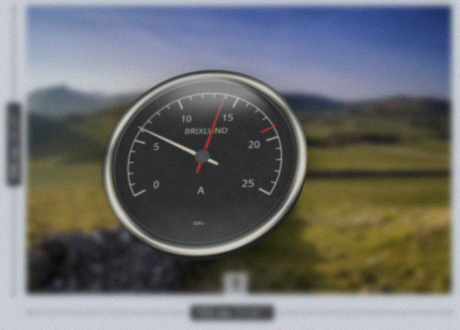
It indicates {"value": 6, "unit": "A"}
